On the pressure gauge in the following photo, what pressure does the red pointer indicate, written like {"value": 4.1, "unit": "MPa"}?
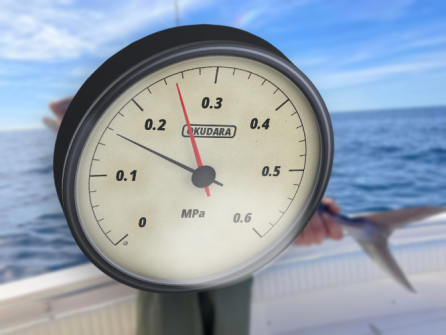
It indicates {"value": 0.25, "unit": "MPa"}
